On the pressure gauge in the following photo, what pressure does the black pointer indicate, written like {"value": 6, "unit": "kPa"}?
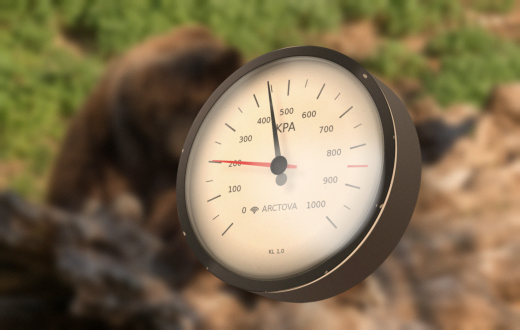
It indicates {"value": 450, "unit": "kPa"}
